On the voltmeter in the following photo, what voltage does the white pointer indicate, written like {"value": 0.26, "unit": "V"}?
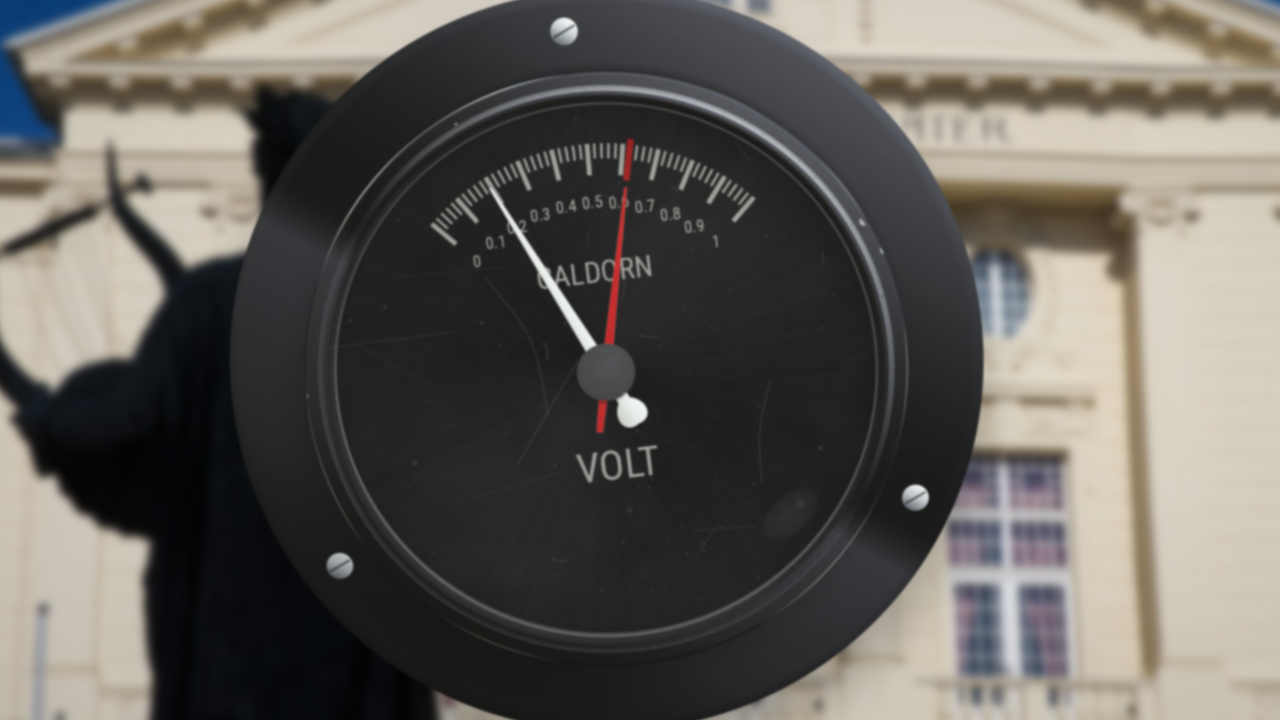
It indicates {"value": 0.2, "unit": "V"}
